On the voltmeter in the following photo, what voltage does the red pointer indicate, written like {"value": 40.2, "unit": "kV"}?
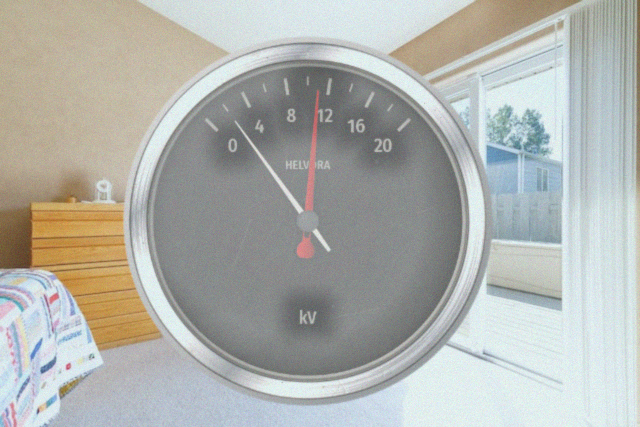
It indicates {"value": 11, "unit": "kV"}
